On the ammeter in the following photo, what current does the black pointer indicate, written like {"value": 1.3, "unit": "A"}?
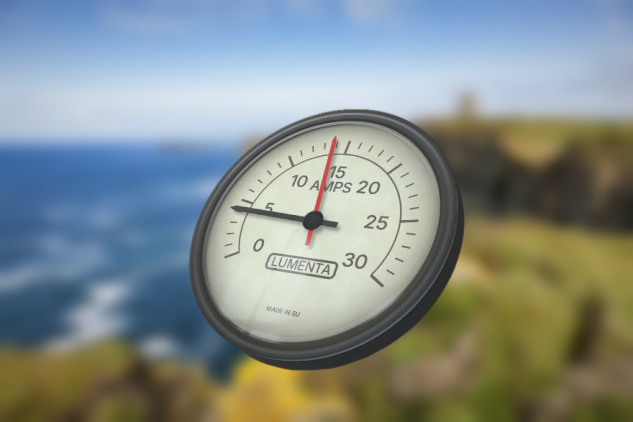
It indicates {"value": 4, "unit": "A"}
